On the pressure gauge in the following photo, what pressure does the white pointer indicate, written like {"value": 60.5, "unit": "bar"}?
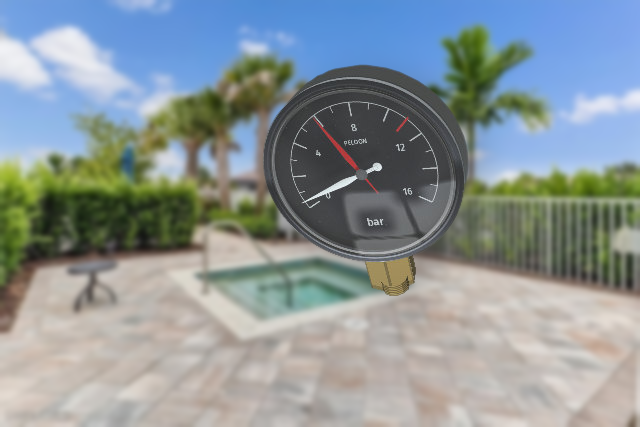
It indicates {"value": 0.5, "unit": "bar"}
